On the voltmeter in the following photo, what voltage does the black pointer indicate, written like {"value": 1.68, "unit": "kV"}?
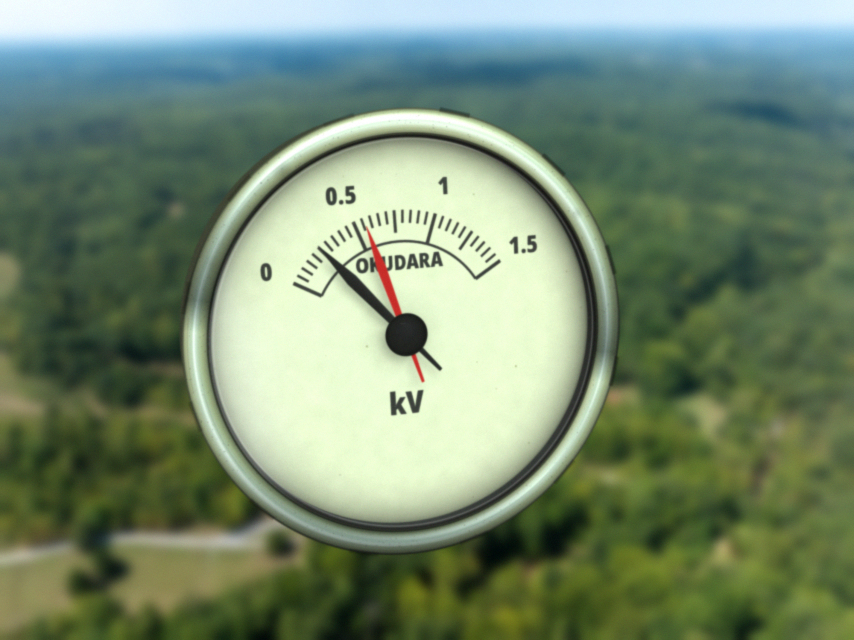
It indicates {"value": 0.25, "unit": "kV"}
